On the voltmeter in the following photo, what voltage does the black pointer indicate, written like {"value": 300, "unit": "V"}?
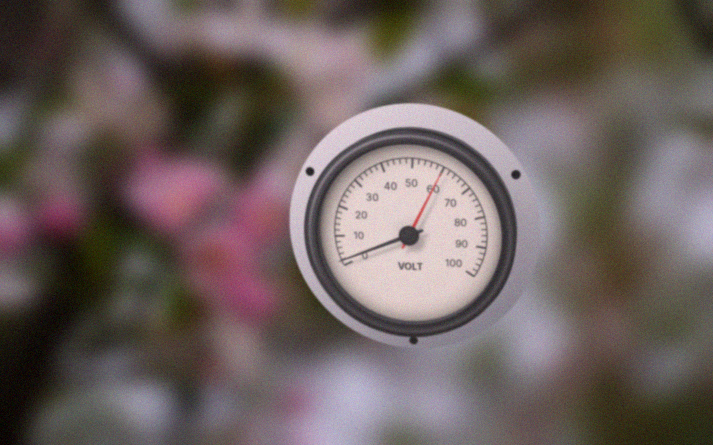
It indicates {"value": 2, "unit": "V"}
